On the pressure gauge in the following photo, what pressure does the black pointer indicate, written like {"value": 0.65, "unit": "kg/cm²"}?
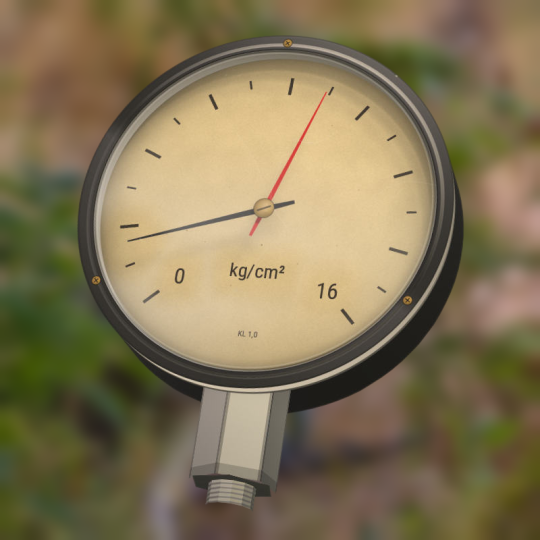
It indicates {"value": 1.5, "unit": "kg/cm²"}
